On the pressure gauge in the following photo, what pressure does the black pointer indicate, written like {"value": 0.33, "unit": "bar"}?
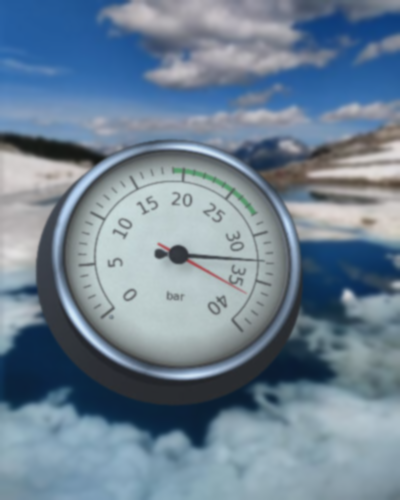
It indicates {"value": 33, "unit": "bar"}
